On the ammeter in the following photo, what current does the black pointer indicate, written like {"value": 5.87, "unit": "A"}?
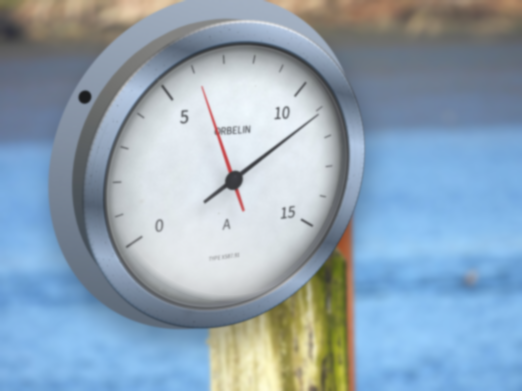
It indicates {"value": 11, "unit": "A"}
